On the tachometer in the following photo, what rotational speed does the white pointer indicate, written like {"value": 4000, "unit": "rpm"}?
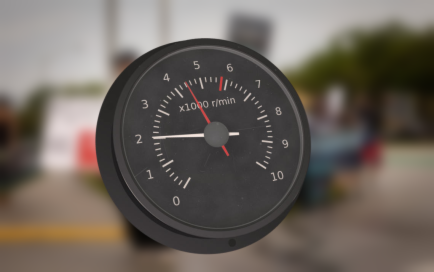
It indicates {"value": 2000, "unit": "rpm"}
